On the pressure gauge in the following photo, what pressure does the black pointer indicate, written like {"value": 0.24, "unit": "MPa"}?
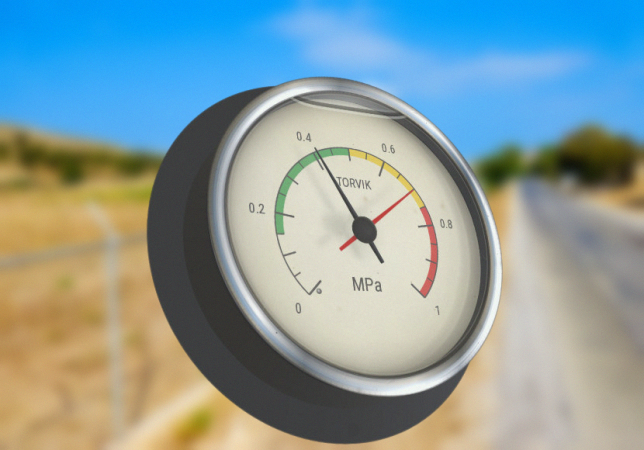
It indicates {"value": 0.4, "unit": "MPa"}
